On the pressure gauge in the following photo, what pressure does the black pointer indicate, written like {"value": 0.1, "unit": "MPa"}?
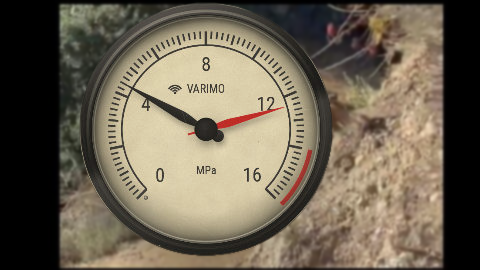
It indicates {"value": 4.4, "unit": "MPa"}
